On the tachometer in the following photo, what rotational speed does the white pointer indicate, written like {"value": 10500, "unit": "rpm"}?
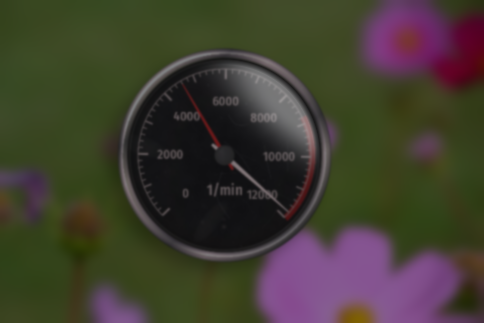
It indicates {"value": 11800, "unit": "rpm"}
